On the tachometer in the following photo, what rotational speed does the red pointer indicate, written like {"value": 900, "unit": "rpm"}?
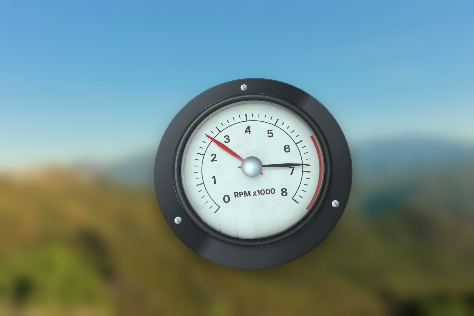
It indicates {"value": 2600, "unit": "rpm"}
